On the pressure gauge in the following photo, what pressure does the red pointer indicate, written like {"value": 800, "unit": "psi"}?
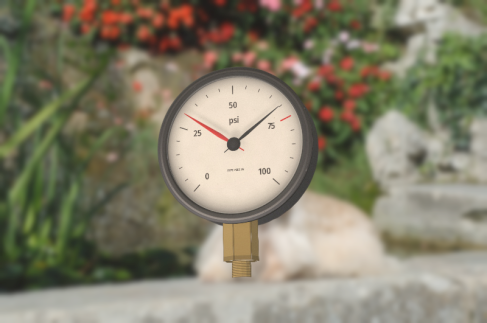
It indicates {"value": 30, "unit": "psi"}
